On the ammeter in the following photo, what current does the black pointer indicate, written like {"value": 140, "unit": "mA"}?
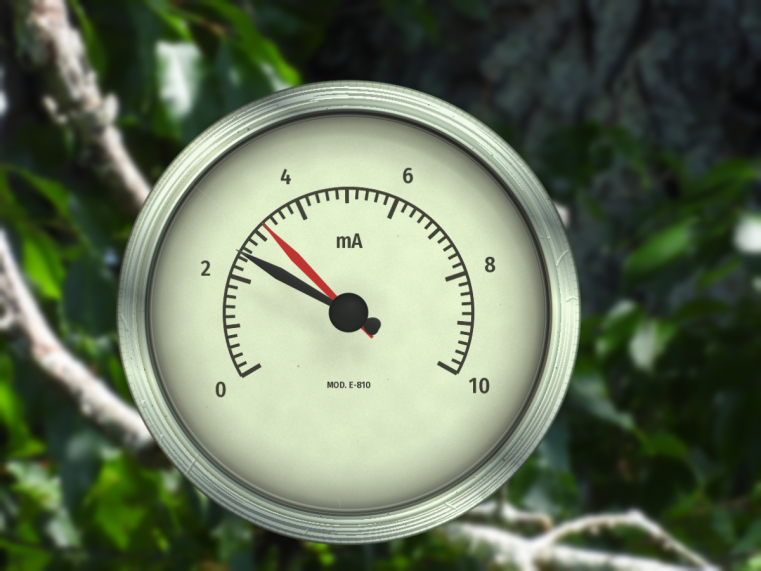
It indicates {"value": 2.5, "unit": "mA"}
